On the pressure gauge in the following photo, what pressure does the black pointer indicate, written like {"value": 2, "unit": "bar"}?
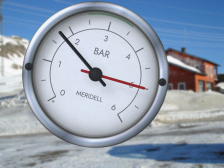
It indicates {"value": 1.75, "unit": "bar"}
